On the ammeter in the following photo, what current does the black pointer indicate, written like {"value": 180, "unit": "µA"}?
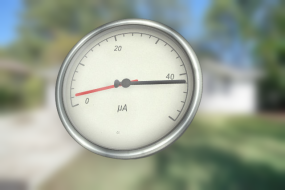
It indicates {"value": 42, "unit": "µA"}
